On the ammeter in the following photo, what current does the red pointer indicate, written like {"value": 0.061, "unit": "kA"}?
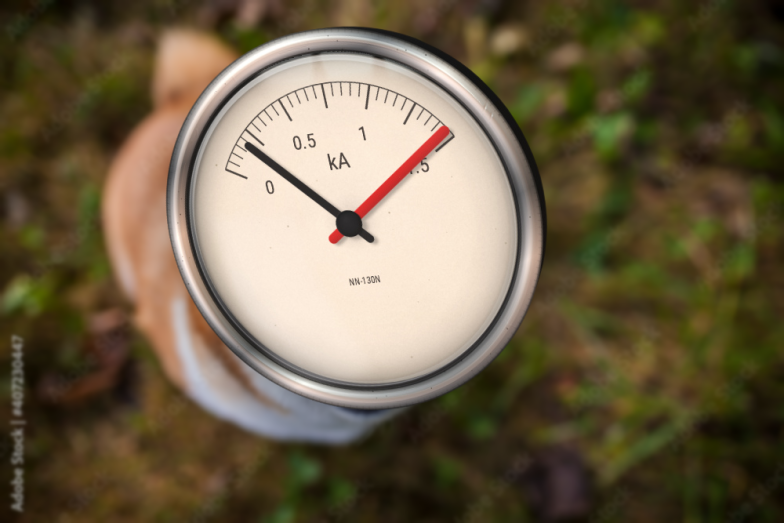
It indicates {"value": 1.45, "unit": "kA"}
